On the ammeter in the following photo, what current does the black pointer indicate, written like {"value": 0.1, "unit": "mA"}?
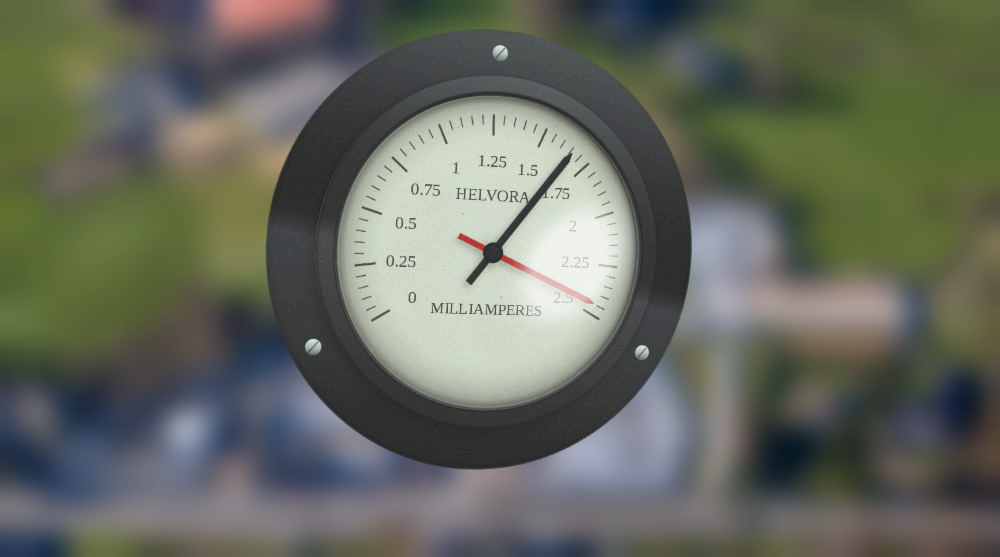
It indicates {"value": 1.65, "unit": "mA"}
